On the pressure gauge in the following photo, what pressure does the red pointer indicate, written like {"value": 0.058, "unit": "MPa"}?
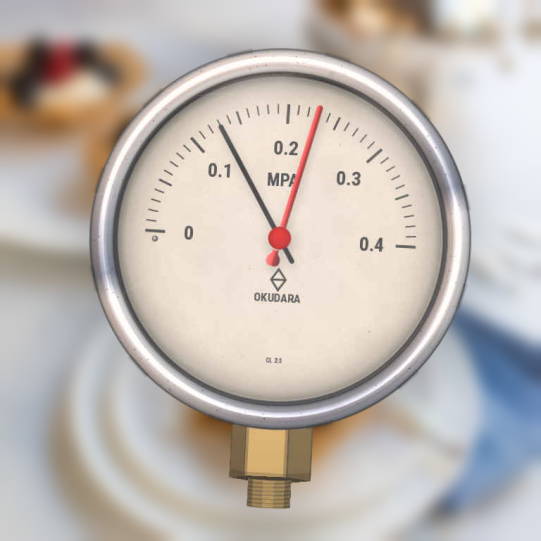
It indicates {"value": 0.23, "unit": "MPa"}
